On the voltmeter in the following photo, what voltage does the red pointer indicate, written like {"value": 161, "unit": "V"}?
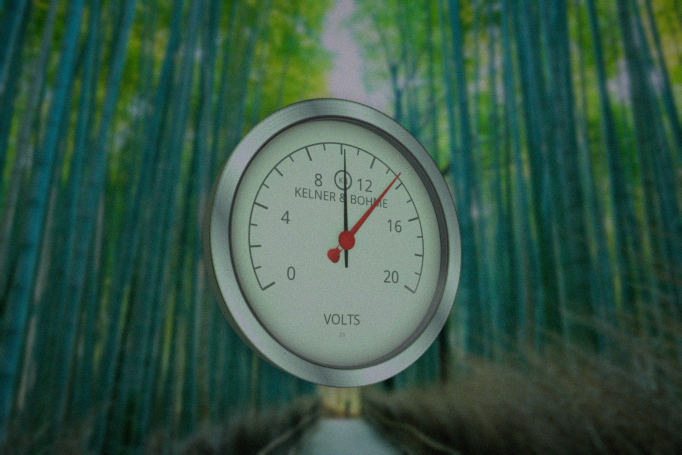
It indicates {"value": 13.5, "unit": "V"}
